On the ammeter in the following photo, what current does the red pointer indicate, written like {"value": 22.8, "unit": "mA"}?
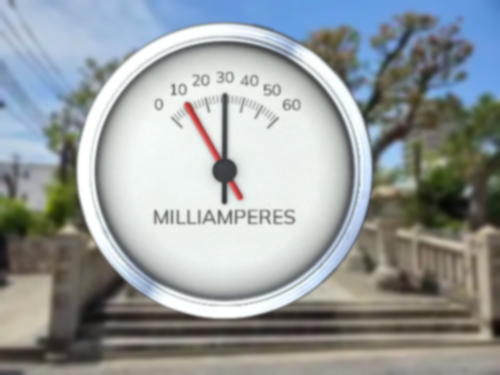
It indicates {"value": 10, "unit": "mA"}
